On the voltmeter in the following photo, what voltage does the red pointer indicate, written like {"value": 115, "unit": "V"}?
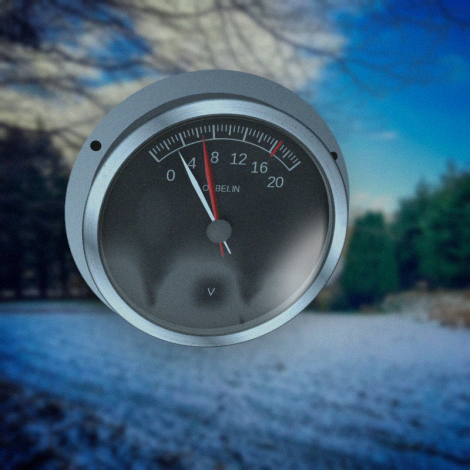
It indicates {"value": 6.5, "unit": "V"}
